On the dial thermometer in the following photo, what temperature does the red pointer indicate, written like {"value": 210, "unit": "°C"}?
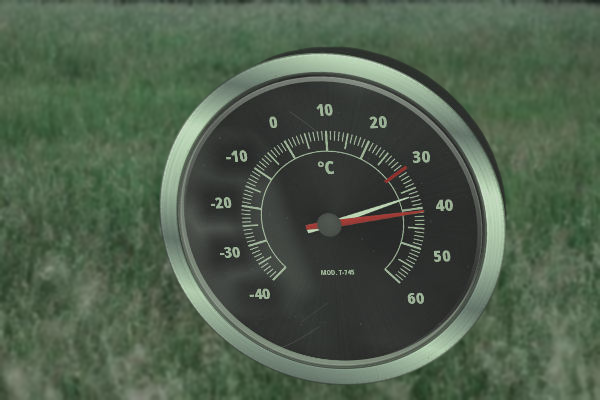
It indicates {"value": 40, "unit": "°C"}
